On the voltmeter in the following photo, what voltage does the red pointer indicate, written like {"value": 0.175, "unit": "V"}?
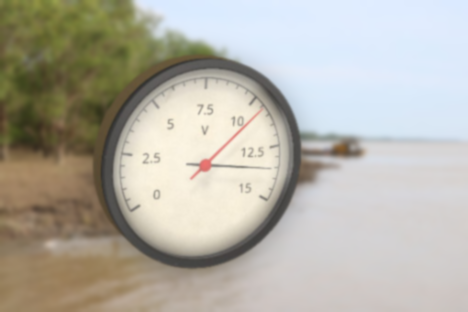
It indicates {"value": 10.5, "unit": "V"}
